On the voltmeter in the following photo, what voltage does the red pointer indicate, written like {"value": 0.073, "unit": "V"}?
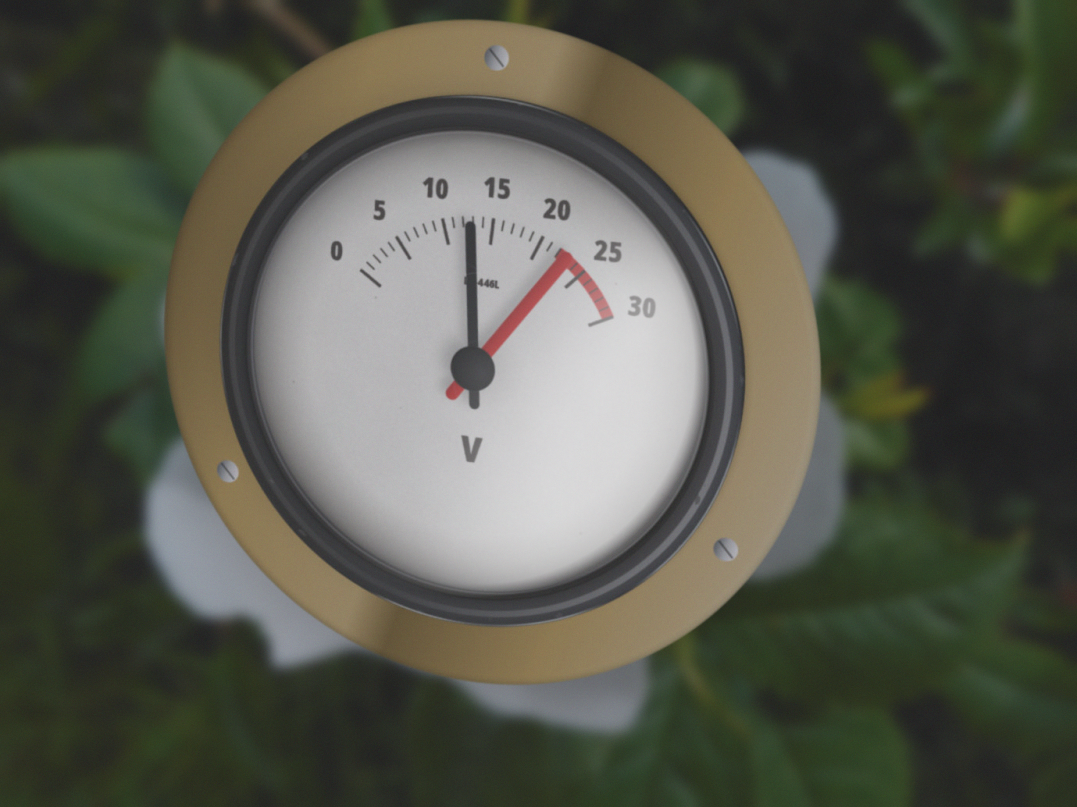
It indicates {"value": 23, "unit": "V"}
